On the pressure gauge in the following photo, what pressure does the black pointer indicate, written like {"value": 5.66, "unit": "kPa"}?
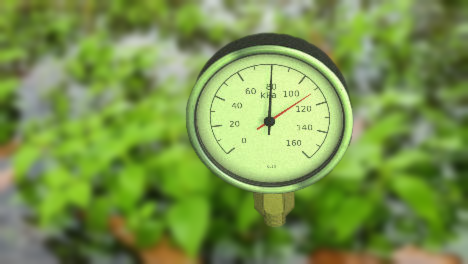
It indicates {"value": 80, "unit": "kPa"}
